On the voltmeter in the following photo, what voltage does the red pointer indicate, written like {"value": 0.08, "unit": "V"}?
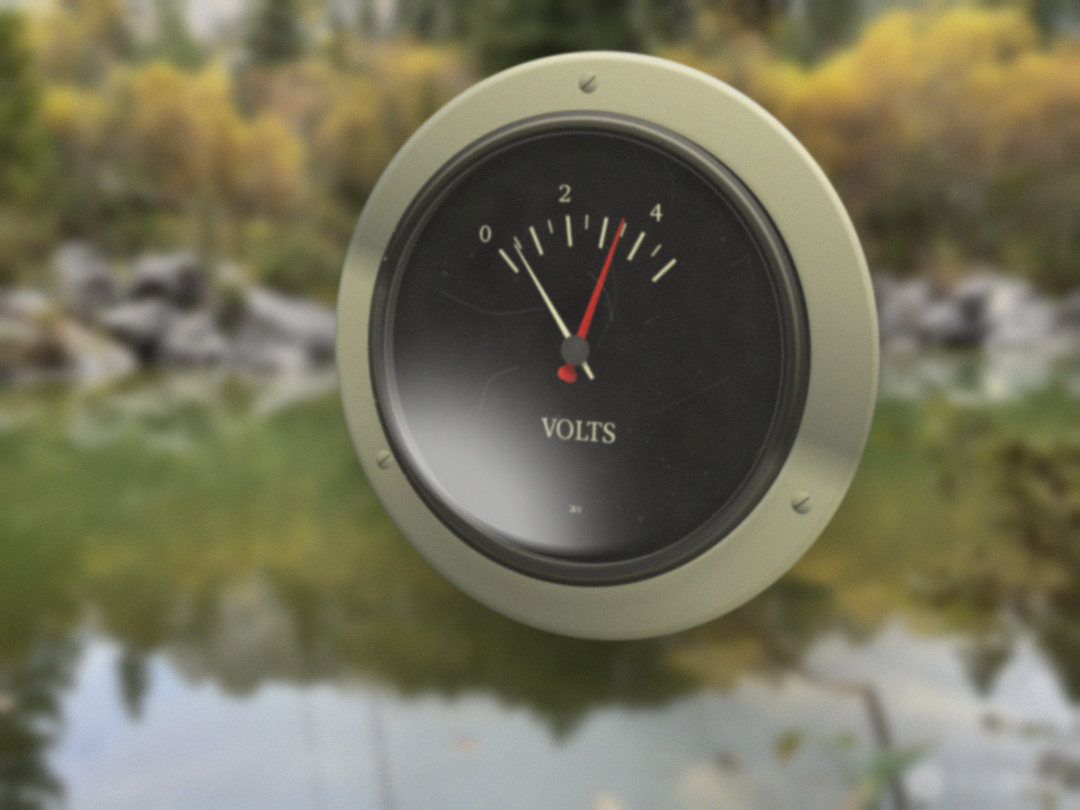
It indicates {"value": 3.5, "unit": "V"}
